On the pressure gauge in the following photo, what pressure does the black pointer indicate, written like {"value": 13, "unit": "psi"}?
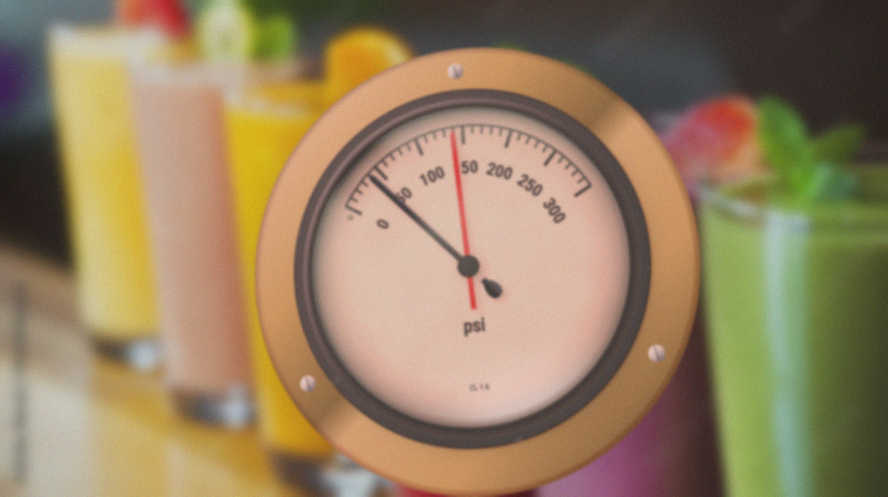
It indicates {"value": 40, "unit": "psi"}
